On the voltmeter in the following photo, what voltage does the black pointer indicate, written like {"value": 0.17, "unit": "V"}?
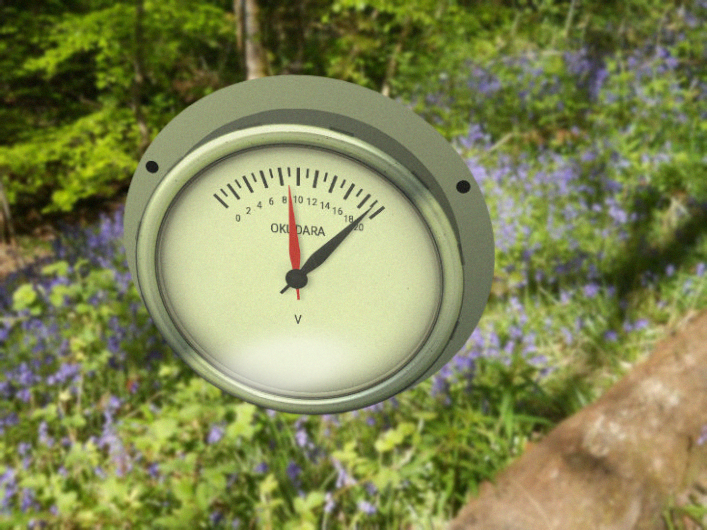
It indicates {"value": 19, "unit": "V"}
